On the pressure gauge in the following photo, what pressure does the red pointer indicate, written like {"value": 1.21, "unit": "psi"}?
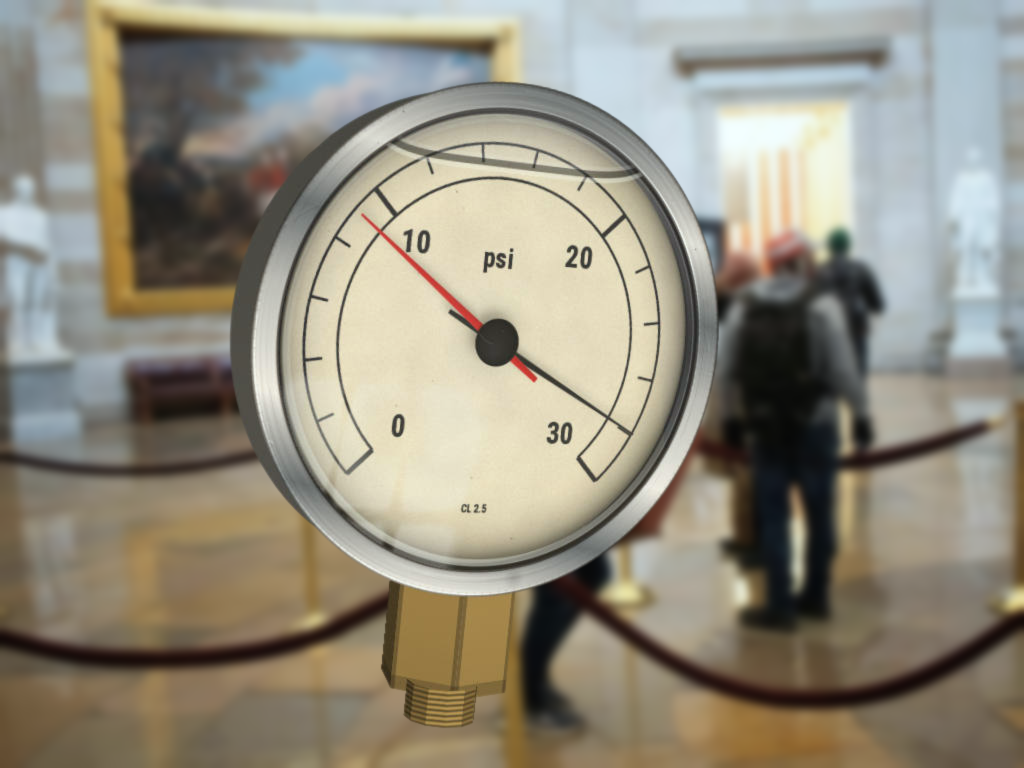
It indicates {"value": 9, "unit": "psi"}
